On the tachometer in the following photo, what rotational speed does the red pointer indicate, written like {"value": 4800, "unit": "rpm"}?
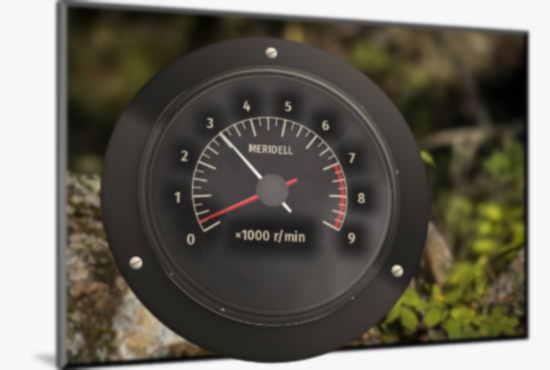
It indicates {"value": 250, "unit": "rpm"}
